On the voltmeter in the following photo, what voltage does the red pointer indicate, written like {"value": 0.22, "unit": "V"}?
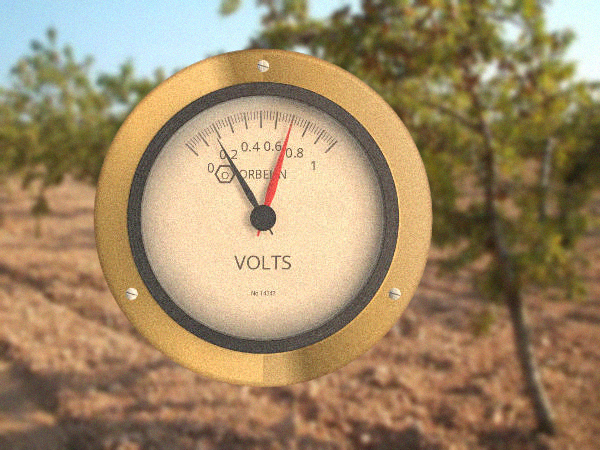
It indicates {"value": 0.7, "unit": "V"}
